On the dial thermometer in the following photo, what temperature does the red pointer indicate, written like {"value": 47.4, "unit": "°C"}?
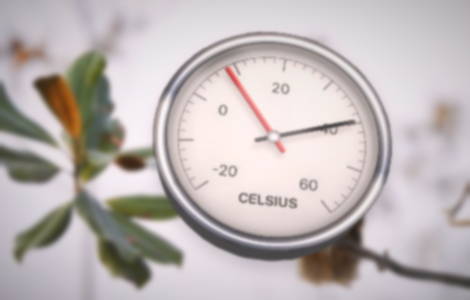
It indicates {"value": 8, "unit": "°C"}
